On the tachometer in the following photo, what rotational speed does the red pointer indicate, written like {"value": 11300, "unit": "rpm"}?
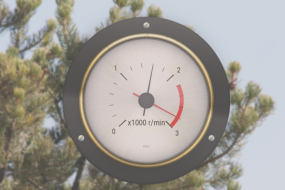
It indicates {"value": 2800, "unit": "rpm"}
